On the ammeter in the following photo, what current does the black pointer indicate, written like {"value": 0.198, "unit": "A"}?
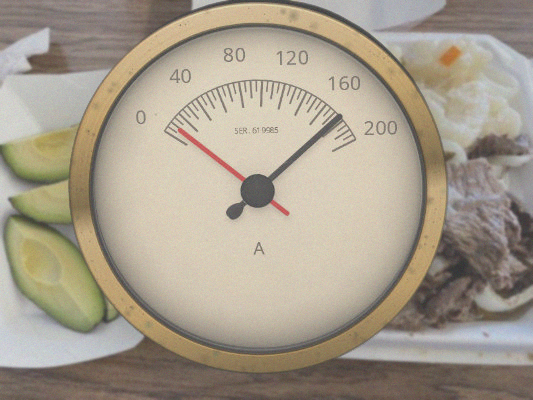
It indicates {"value": 175, "unit": "A"}
